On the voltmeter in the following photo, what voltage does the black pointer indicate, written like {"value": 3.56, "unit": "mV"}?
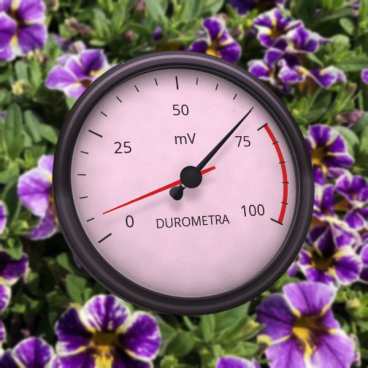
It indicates {"value": 70, "unit": "mV"}
